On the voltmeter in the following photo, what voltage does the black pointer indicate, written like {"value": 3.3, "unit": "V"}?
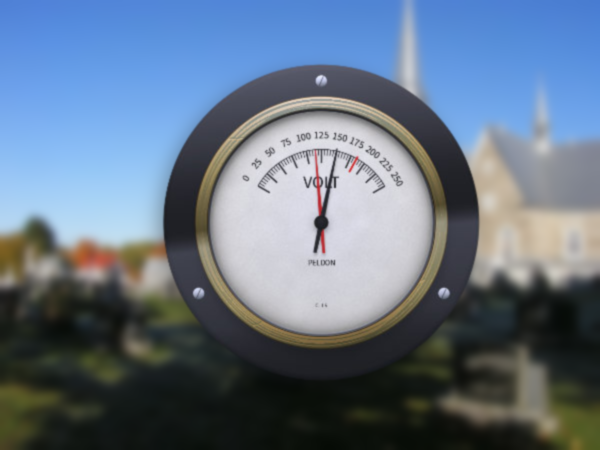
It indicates {"value": 150, "unit": "V"}
